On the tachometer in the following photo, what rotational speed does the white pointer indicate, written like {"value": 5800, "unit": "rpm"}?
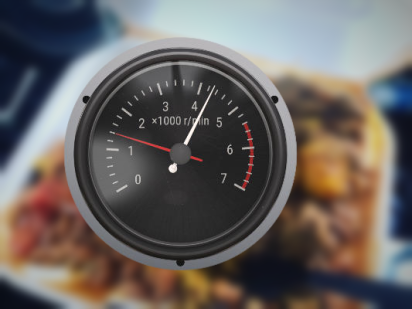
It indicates {"value": 4300, "unit": "rpm"}
